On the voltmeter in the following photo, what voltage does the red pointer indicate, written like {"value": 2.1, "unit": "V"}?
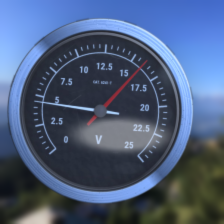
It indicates {"value": 16, "unit": "V"}
